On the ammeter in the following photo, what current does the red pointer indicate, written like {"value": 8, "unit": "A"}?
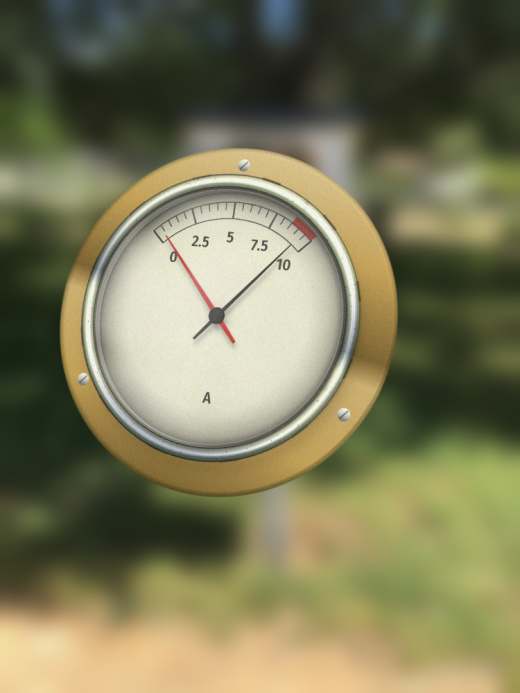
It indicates {"value": 0.5, "unit": "A"}
